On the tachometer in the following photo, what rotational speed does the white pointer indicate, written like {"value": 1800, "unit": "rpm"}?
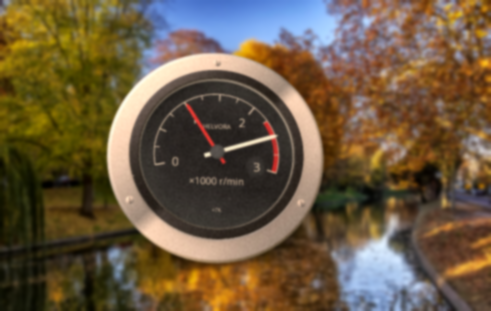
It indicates {"value": 2500, "unit": "rpm"}
